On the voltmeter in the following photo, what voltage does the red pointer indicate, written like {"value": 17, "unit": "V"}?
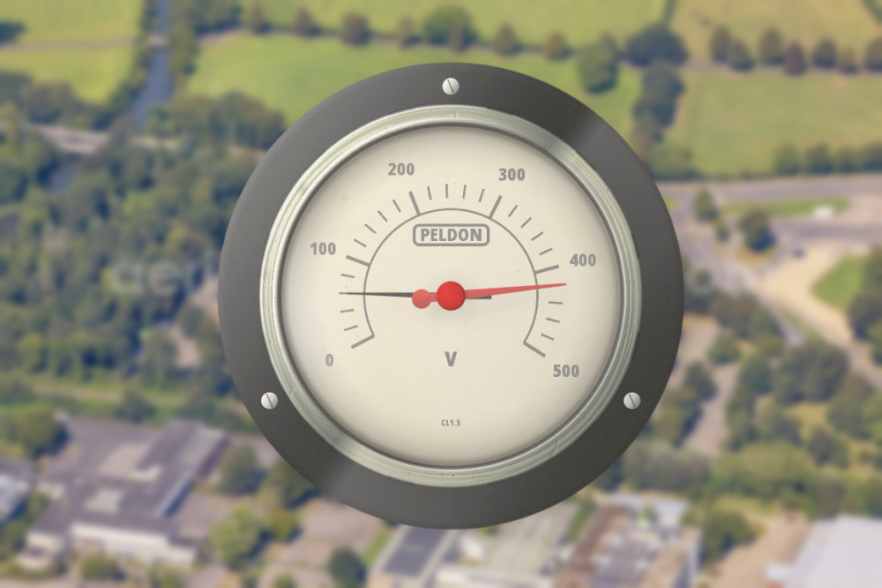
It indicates {"value": 420, "unit": "V"}
